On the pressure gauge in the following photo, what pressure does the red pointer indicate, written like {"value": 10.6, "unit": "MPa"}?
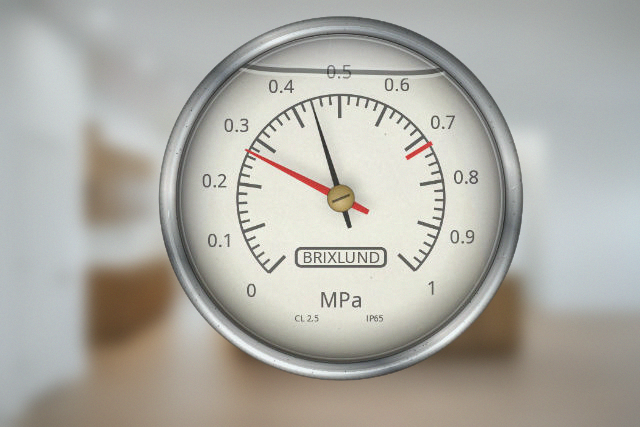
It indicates {"value": 0.27, "unit": "MPa"}
